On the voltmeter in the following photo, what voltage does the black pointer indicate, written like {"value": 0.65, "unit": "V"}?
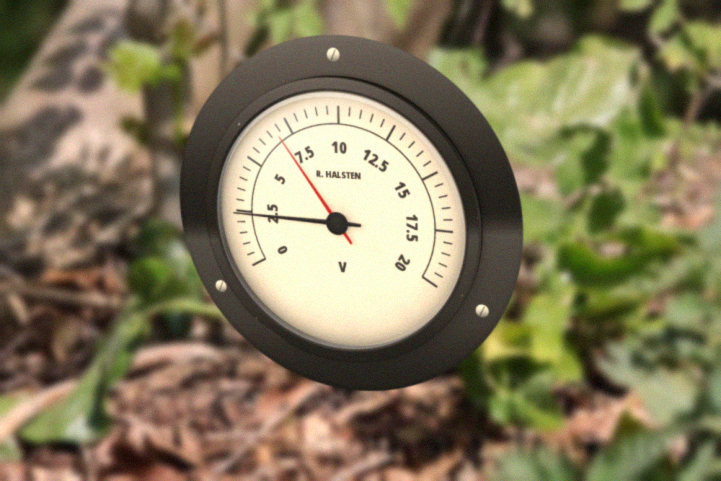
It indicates {"value": 2.5, "unit": "V"}
